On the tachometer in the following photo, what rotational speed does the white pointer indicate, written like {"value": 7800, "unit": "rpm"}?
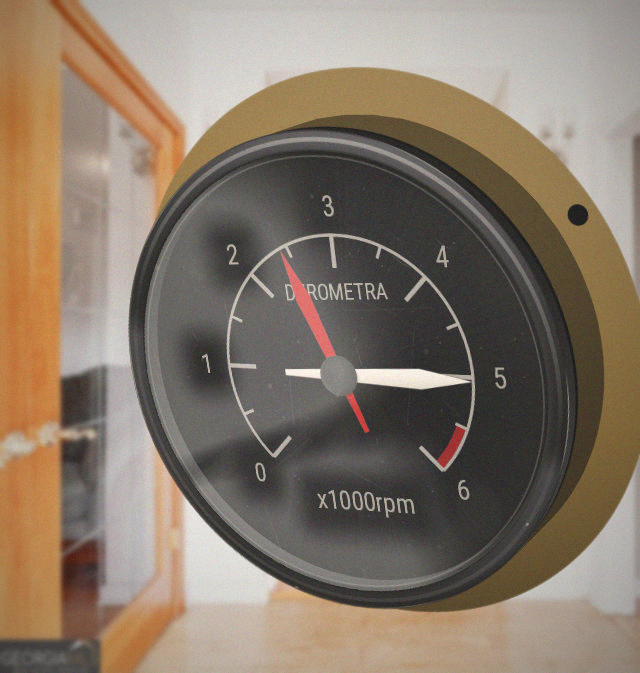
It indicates {"value": 5000, "unit": "rpm"}
